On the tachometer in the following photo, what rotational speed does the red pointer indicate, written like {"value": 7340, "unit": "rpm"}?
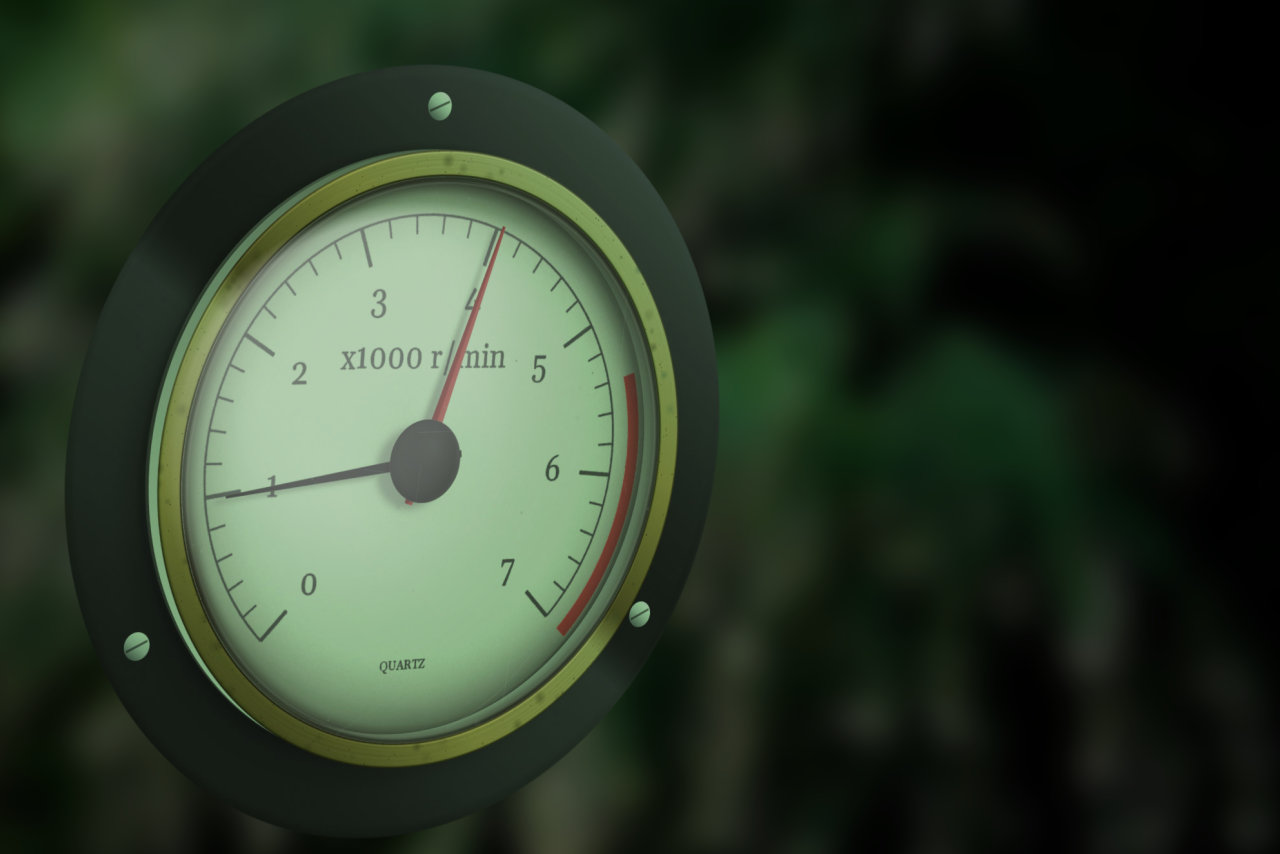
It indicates {"value": 4000, "unit": "rpm"}
